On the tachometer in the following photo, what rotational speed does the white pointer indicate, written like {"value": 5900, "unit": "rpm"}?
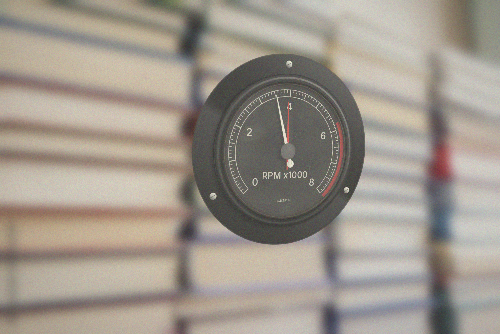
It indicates {"value": 3500, "unit": "rpm"}
